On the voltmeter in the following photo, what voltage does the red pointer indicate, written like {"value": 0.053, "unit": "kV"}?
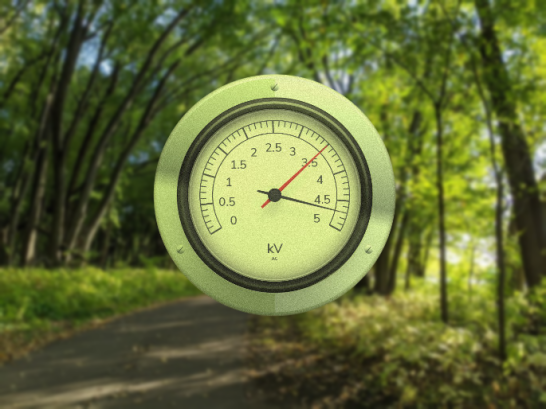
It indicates {"value": 3.5, "unit": "kV"}
